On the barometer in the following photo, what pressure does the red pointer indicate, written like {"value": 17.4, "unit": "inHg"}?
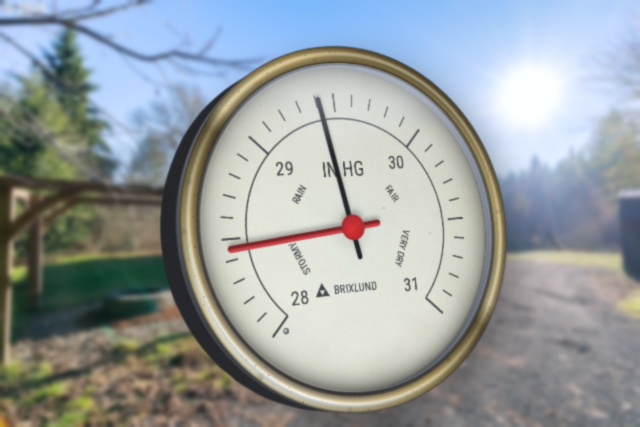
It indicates {"value": 28.45, "unit": "inHg"}
